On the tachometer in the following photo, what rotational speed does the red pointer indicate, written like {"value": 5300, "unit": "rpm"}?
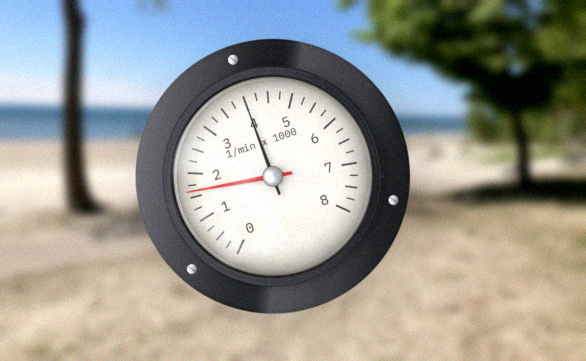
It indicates {"value": 1625, "unit": "rpm"}
